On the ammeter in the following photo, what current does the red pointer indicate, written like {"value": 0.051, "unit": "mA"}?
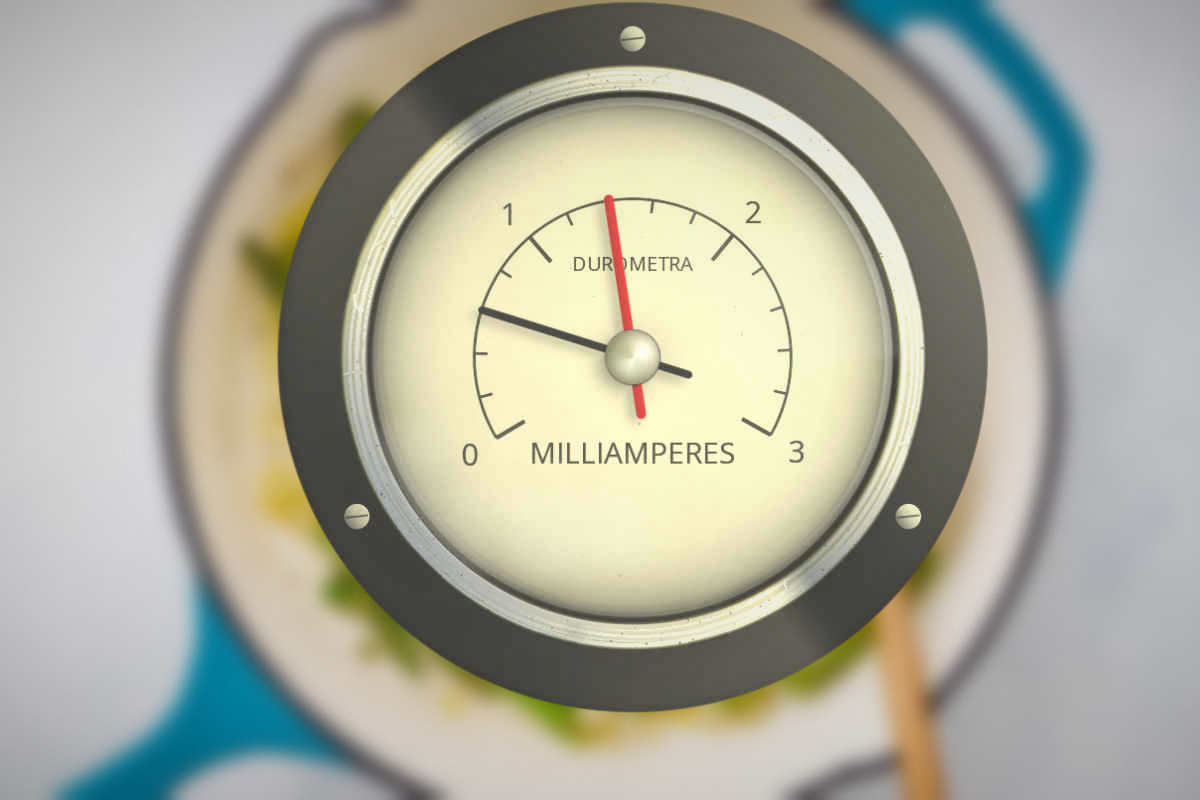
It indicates {"value": 1.4, "unit": "mA"}
